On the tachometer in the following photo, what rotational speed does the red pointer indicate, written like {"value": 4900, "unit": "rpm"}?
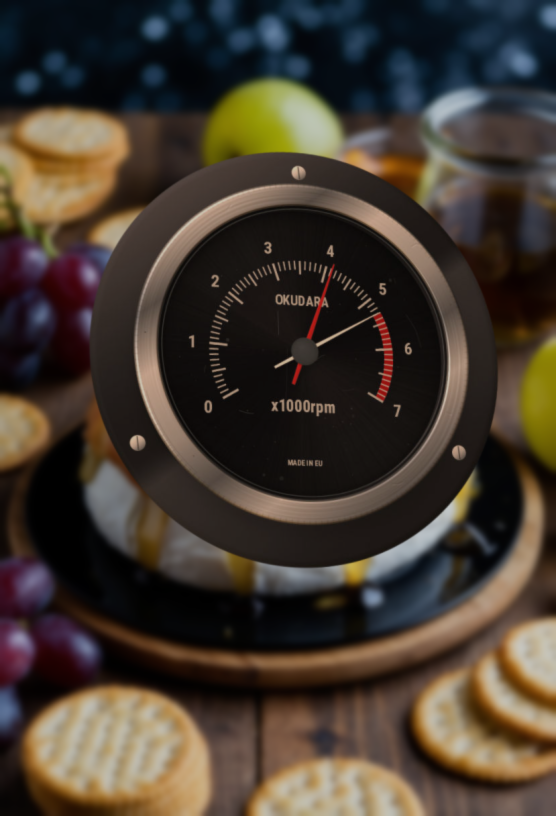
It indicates {"value": 4100, "unit": "rpm"}
